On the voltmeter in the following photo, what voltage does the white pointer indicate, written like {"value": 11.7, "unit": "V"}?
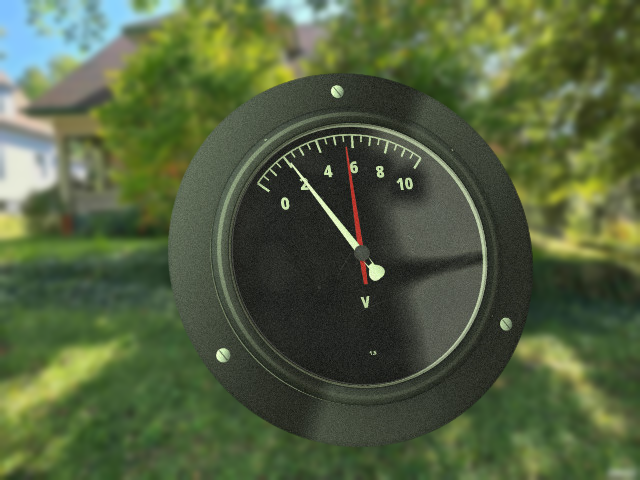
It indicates {"value": 2, "unit": "V"}
